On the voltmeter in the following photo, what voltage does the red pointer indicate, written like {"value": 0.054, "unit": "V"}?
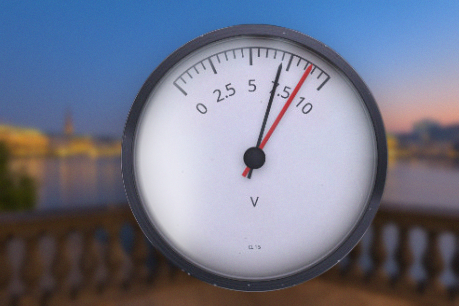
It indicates {"value": 8.75, "unit": "V"}
